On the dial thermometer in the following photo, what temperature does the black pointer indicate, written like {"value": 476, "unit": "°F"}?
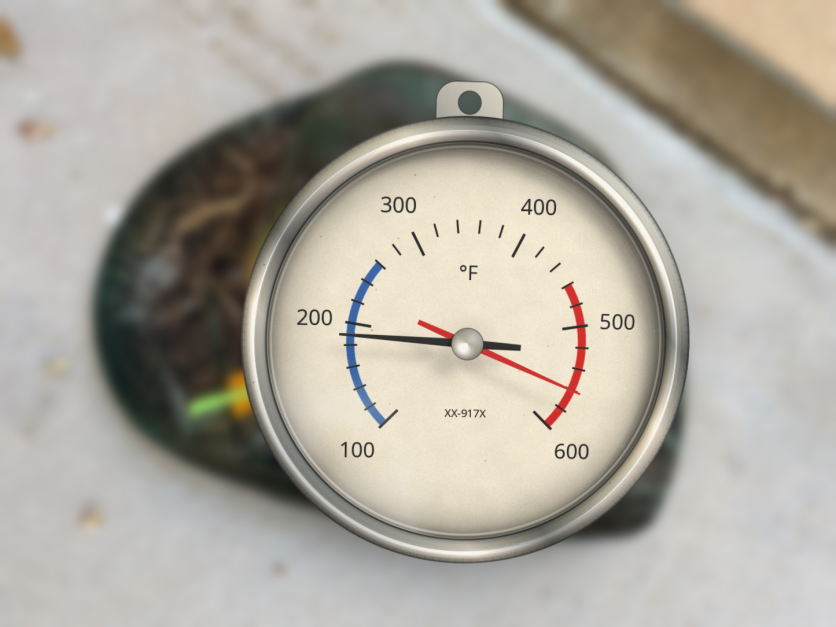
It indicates {"value": 190, "unit": "°F"}
